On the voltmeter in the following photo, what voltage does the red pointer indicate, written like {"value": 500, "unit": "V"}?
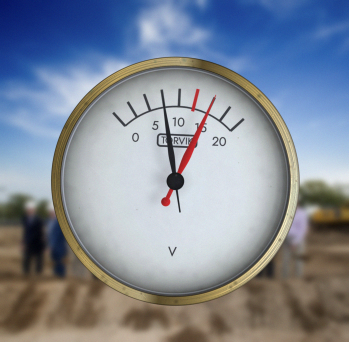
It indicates {"value": 15, "unit": "V"}
